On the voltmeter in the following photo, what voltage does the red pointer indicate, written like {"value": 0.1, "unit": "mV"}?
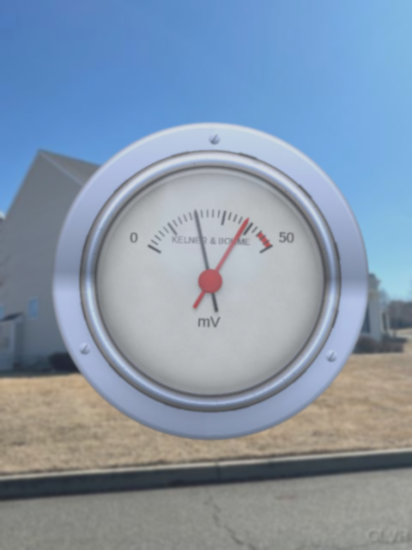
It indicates {"value": 38, "unit": "mV"}
